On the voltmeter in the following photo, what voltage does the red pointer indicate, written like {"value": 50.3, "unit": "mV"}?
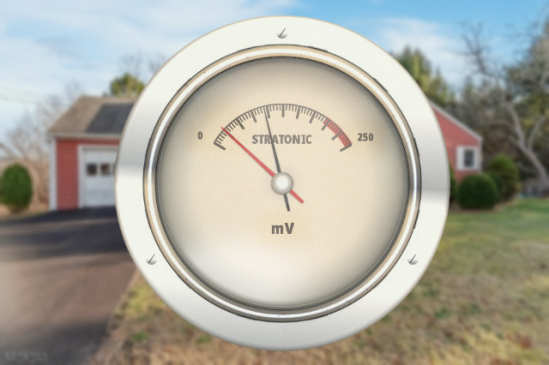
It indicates {"value": 25, "unit": "mV"}
